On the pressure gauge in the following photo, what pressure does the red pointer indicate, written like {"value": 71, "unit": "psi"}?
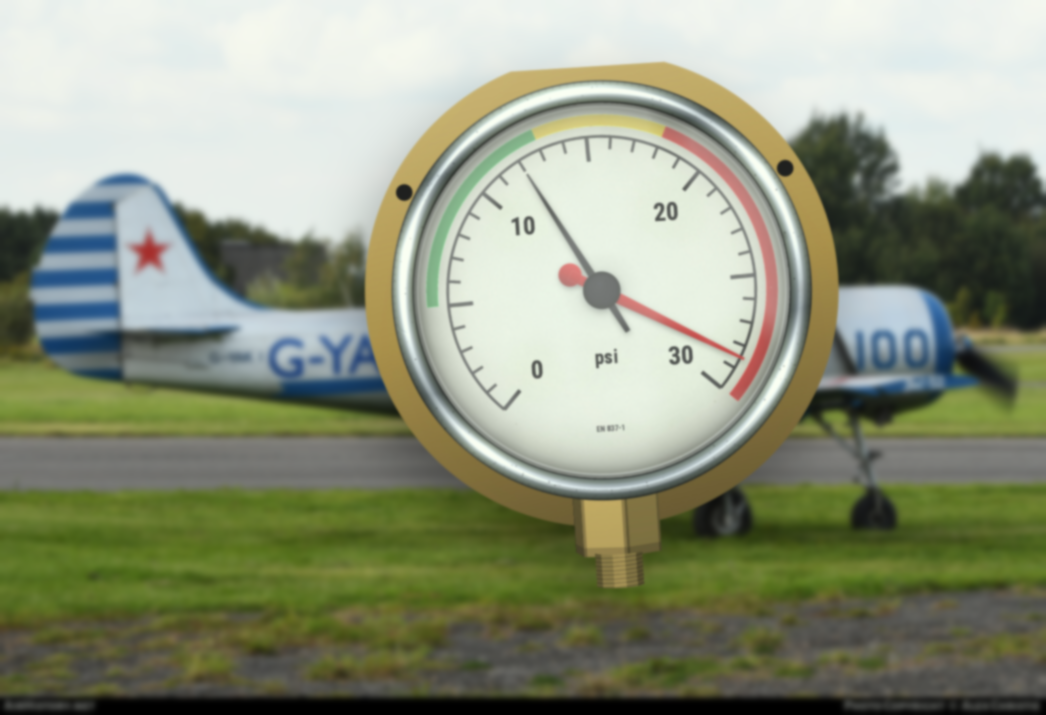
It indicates {"value": 28.5, "unit": "psi"}
